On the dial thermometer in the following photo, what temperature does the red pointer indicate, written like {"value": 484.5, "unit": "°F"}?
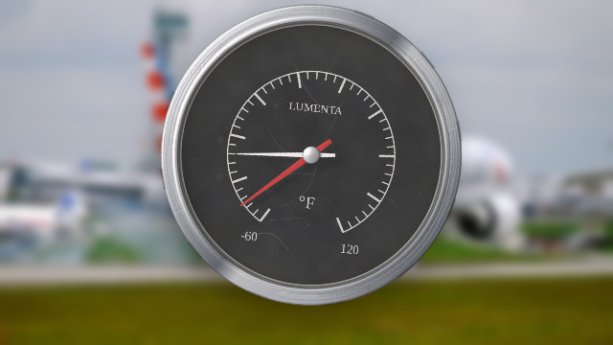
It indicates {"value": -50, "unit": "°F"}
